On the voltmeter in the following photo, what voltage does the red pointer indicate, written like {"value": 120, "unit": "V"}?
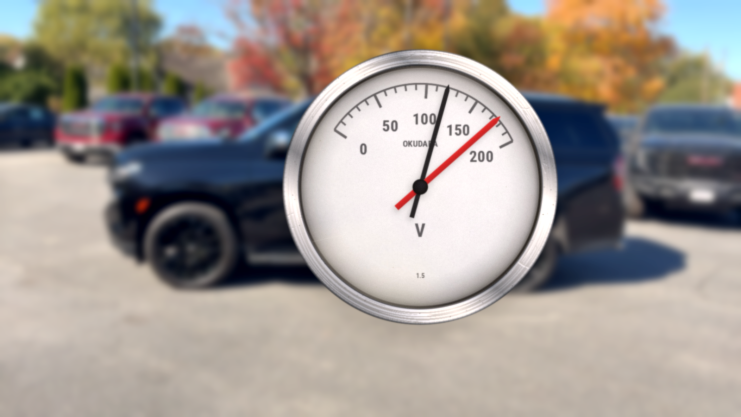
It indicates {"value": 175, "unit": "V"}
